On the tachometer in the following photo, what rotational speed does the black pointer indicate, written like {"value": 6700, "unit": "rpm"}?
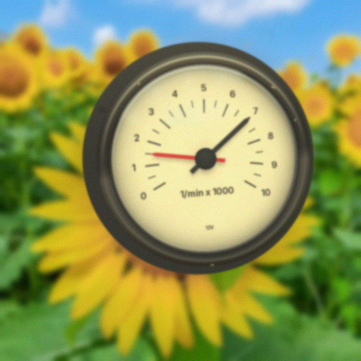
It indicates {"value": 7000, "unit": "rpm"}
